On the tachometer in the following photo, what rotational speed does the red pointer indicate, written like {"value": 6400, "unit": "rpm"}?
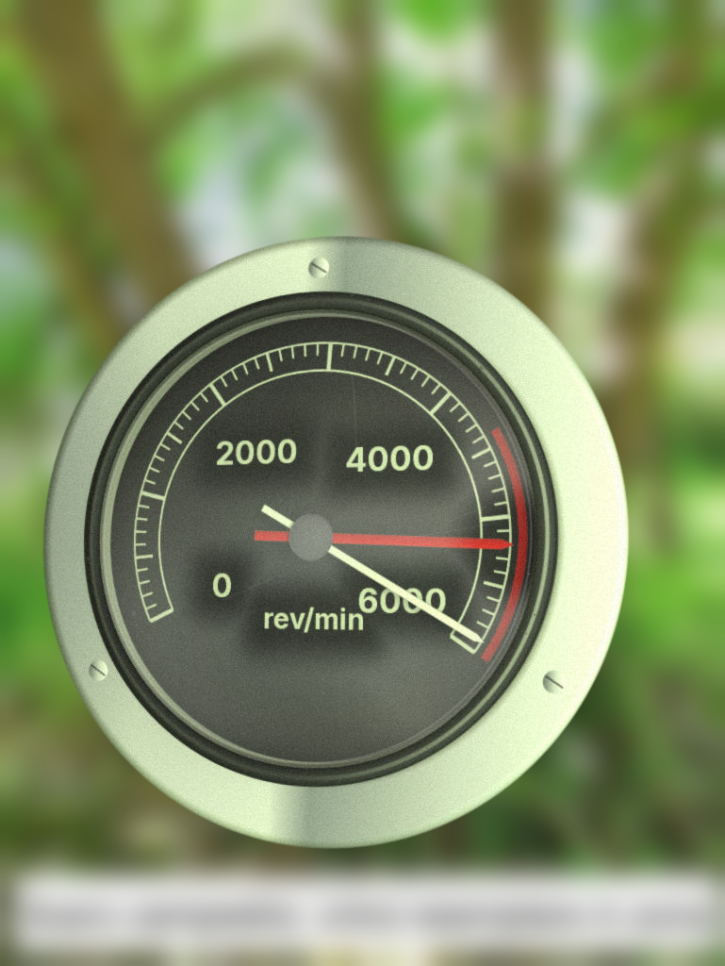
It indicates {"value": 5200, "unit": "rpm"}
